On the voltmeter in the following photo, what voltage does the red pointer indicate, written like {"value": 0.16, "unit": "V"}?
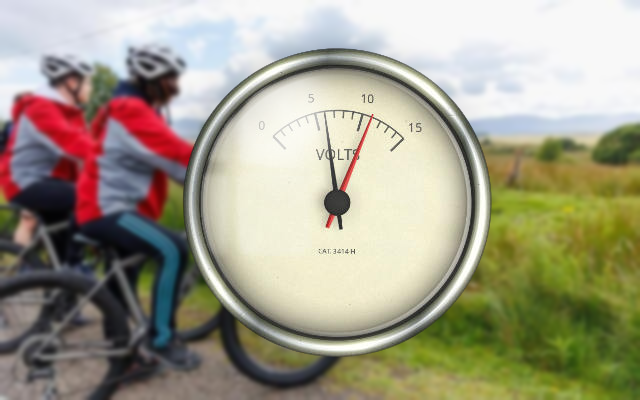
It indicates {"value": 11, "unit": "V"}
